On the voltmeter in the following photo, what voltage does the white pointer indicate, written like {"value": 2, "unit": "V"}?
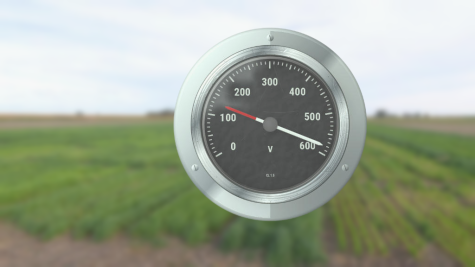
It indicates {"value": 580, "unit": "V"}
